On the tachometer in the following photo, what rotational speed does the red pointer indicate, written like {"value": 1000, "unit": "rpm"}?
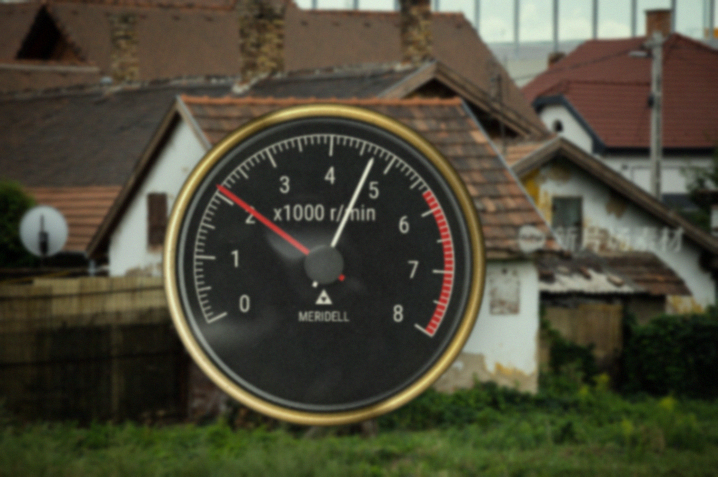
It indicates {"value": 2100, "unit": "rpm"}
